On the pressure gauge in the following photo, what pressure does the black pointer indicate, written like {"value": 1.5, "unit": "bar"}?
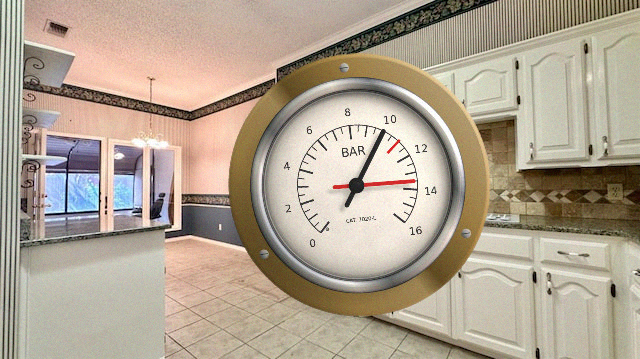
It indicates {"value": 10, "unit": "bar"}
